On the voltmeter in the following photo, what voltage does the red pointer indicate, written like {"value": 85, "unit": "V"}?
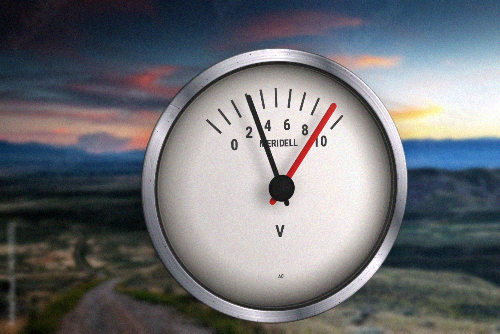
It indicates {"value": 9, "unit": "V"}
